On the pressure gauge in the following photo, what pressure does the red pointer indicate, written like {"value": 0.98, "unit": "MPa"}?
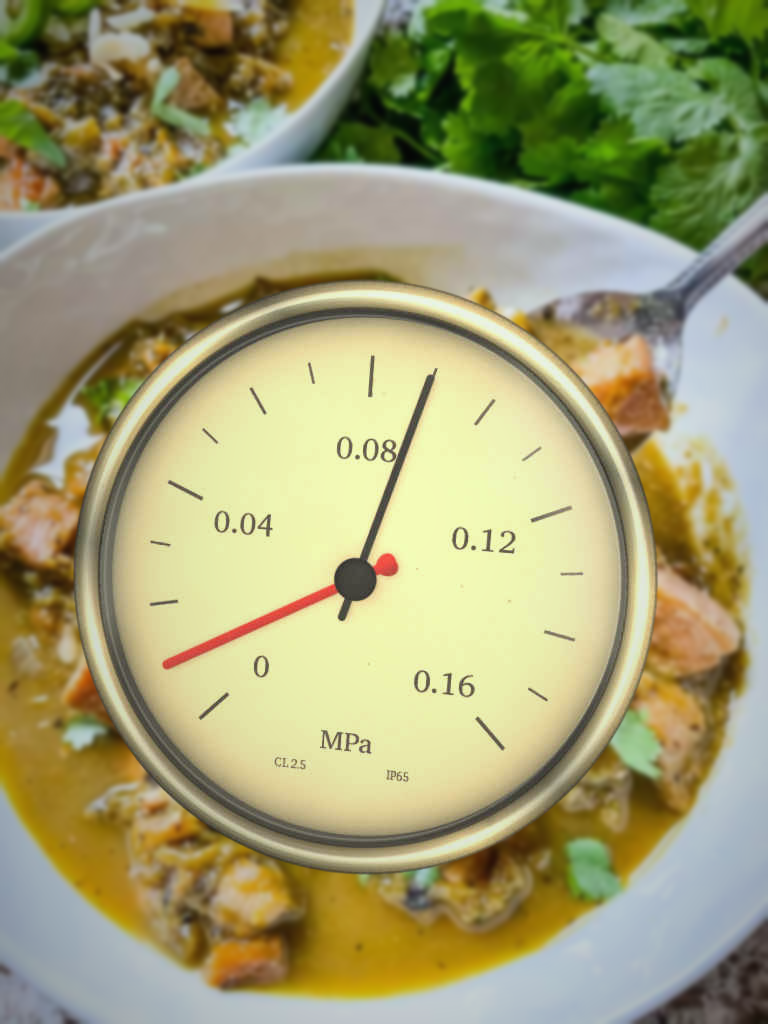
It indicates {"value": 0.01, "unit": "MPa"}
